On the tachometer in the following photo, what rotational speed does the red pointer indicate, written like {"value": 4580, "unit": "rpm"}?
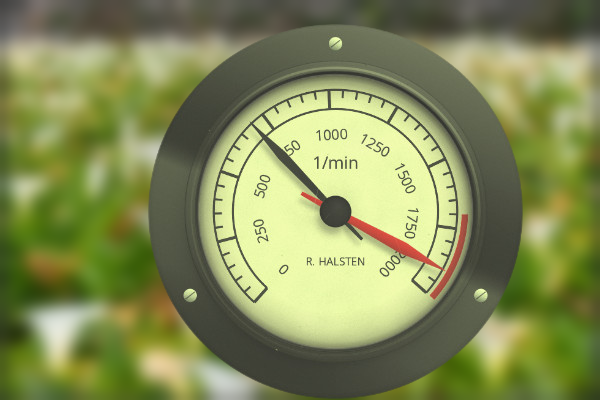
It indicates {"value": 1900, "unit": "rpm"}
